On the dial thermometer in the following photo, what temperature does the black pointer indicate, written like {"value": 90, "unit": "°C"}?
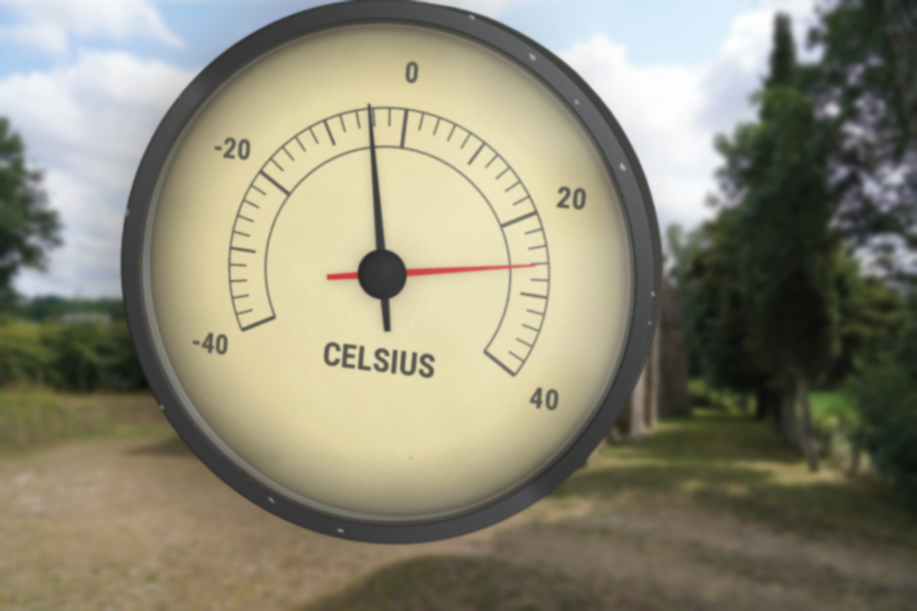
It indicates {"value": -4, "unit": "°C"}
